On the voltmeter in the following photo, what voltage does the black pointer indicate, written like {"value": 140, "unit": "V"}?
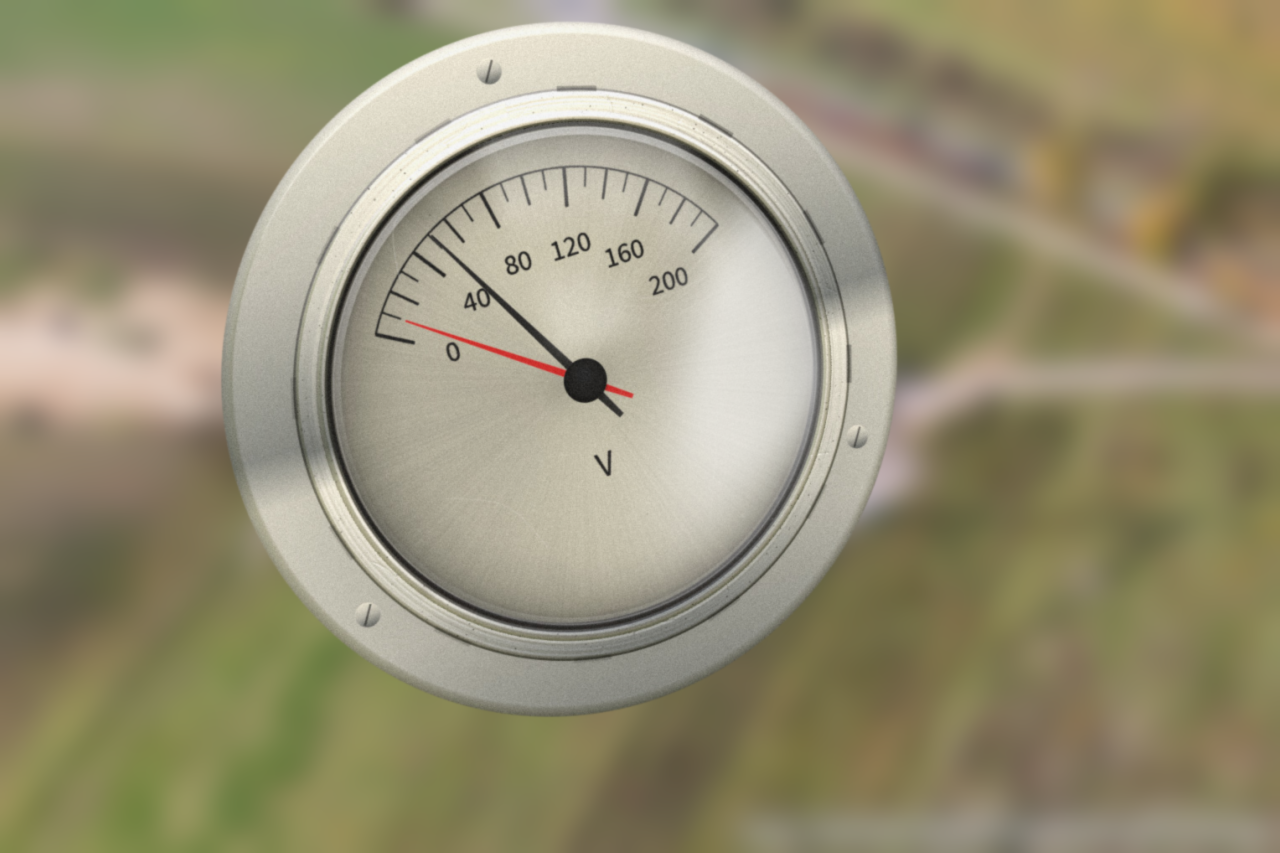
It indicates {"value": 50, "unit": "V"}
